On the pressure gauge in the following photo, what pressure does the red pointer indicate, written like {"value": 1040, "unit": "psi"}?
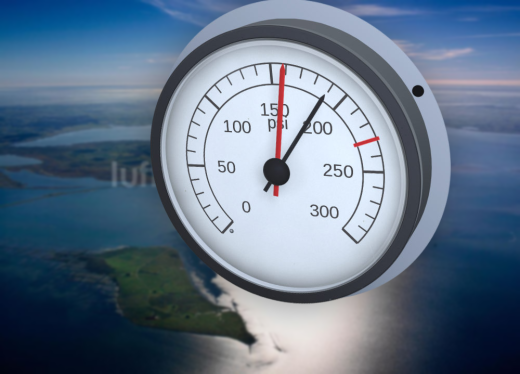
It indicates {"value": 160, "unit": "psi"}
